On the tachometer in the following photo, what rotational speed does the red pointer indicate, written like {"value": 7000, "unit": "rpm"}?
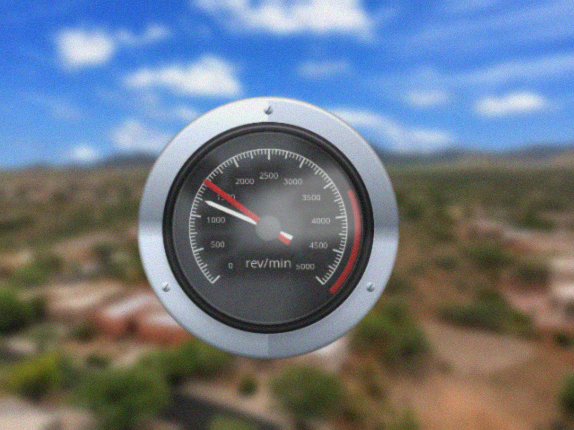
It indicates {"value": 1500, "unit": "rpm"}
